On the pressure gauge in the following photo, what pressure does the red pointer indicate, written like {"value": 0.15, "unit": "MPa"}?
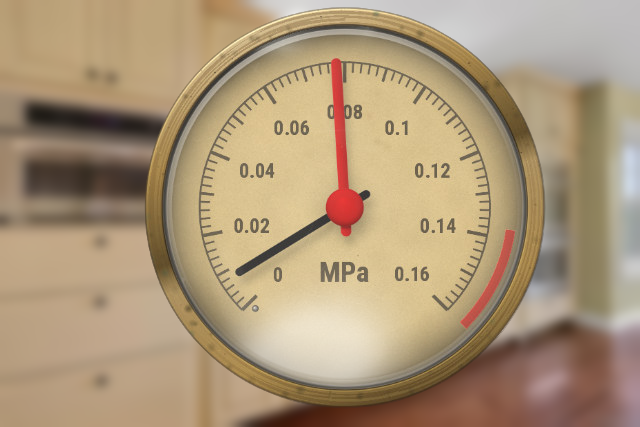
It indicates {"value": 0.078, "unit": "MPa"}
